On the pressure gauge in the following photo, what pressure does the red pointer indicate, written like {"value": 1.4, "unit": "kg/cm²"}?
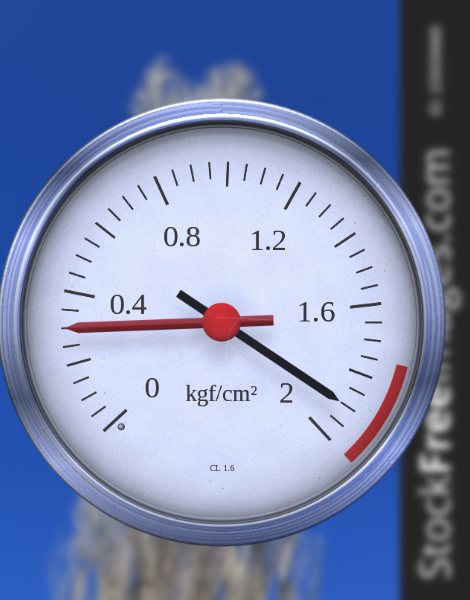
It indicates {"value": 0.3, "unit": "kg/cm²"}
